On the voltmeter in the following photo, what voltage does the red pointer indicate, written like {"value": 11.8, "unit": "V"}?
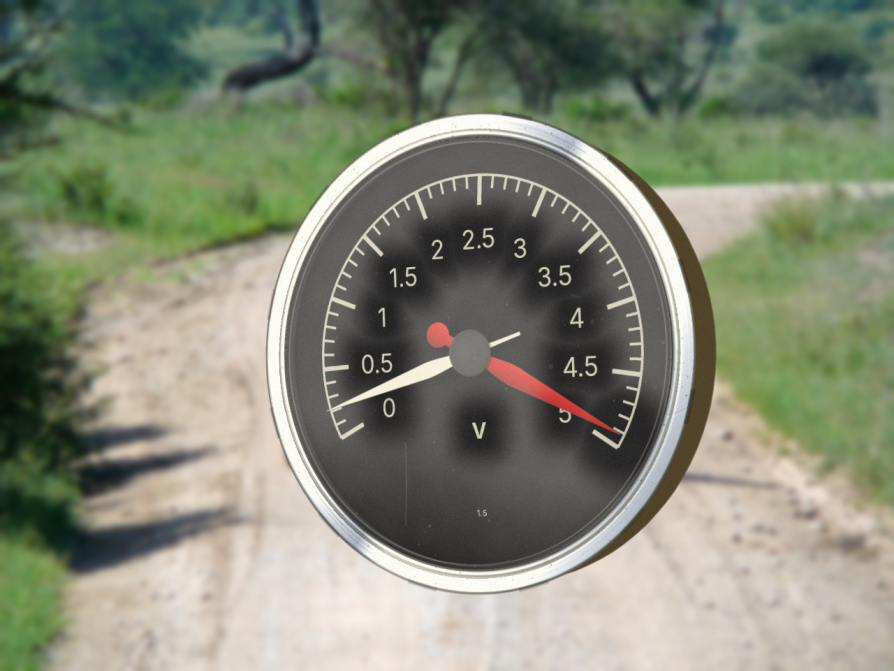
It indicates {"value": 4.9, "unit": "V"}
